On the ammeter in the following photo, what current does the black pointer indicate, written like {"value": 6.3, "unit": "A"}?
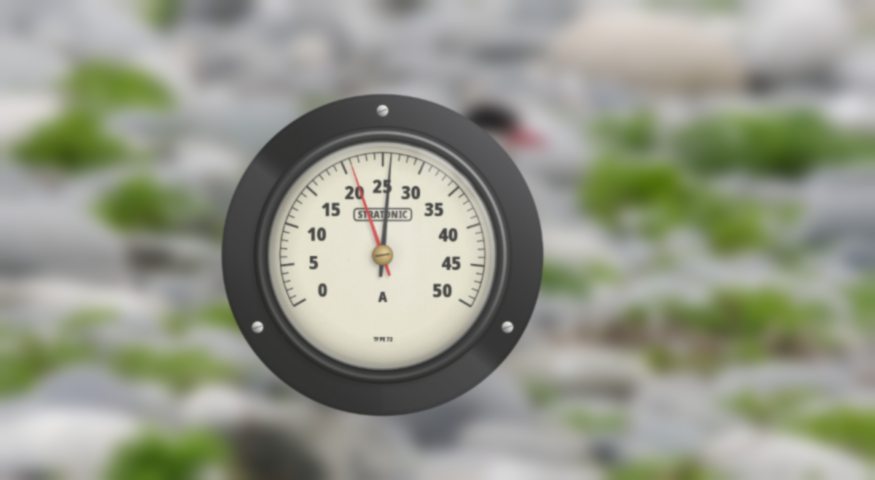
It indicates {"value": 26, "unit": "A"}
